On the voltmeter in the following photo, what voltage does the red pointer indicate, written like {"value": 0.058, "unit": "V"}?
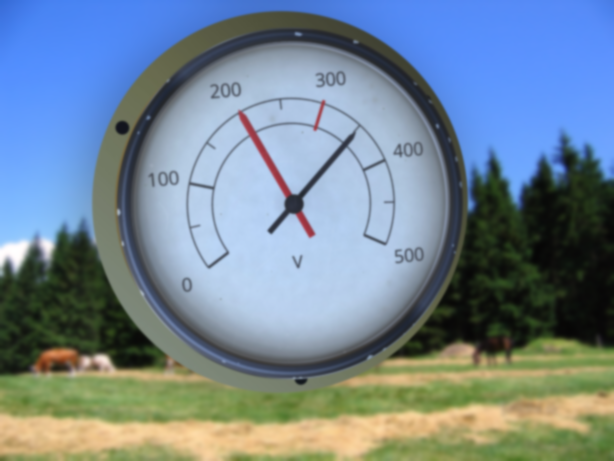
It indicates {"value": 200, "unit": "V"}
